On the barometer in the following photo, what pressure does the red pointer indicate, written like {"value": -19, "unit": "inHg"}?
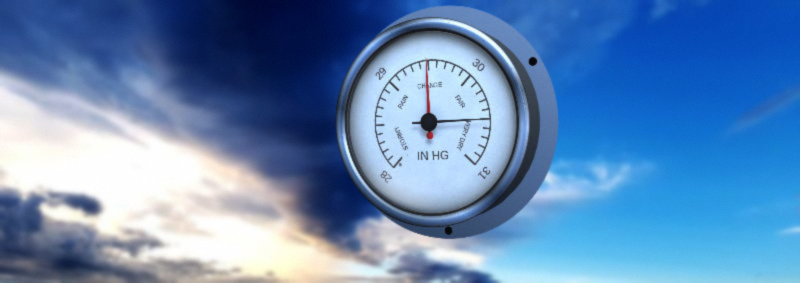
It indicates {"value": 29.5, "unit": "inHg"}
